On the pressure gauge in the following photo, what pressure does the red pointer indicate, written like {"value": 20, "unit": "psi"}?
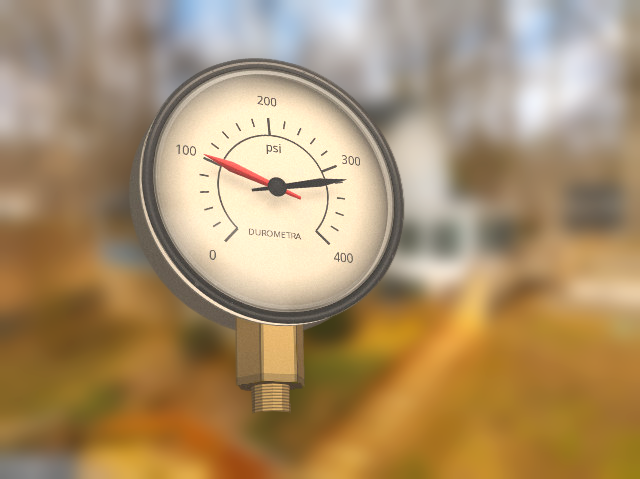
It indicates {"value": 100, "unit": "psi"}
